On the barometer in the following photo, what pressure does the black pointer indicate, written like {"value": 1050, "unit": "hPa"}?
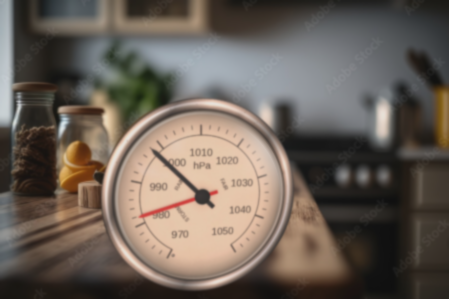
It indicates {"value": 998, "unit": "hPa"}
